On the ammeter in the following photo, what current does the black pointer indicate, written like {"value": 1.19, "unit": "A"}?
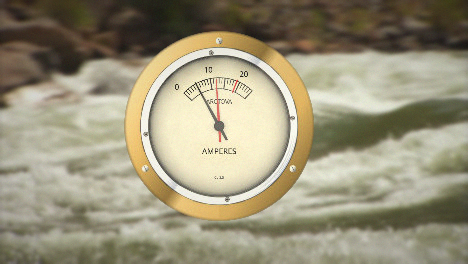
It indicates {"value": 5, "unit": "A"}
